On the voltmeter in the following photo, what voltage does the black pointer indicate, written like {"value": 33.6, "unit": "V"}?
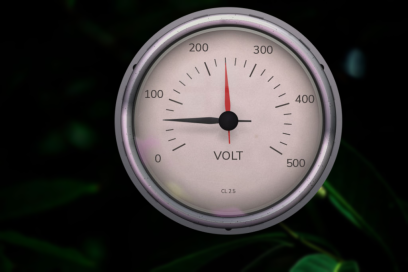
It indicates {"value": 60, "unit": "V"}
